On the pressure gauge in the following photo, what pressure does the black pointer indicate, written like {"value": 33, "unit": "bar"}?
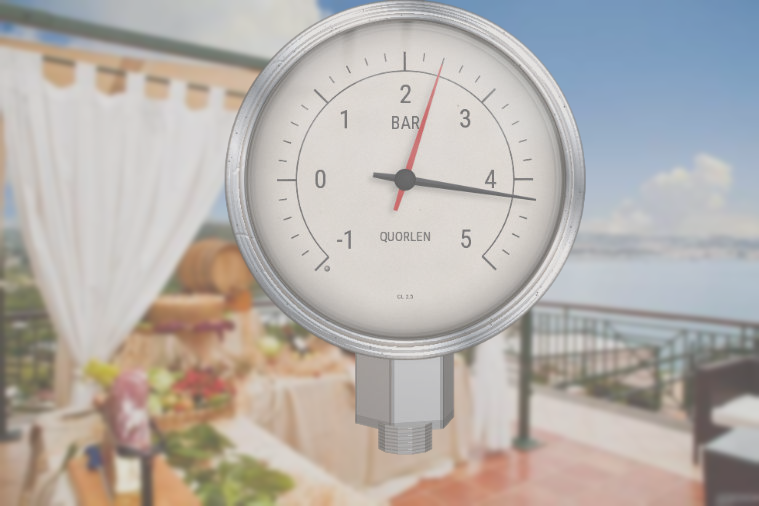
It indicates {"value": 4.2, "unit": "bar"}
